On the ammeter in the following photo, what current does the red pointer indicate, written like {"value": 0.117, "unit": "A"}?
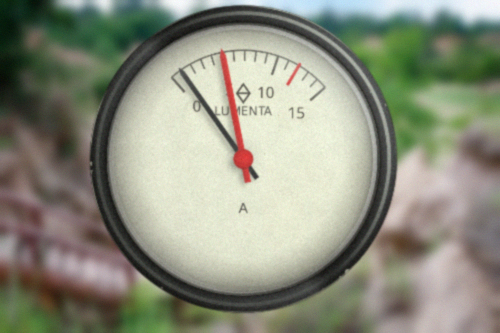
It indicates {"value": 5, "unit": "A"}
